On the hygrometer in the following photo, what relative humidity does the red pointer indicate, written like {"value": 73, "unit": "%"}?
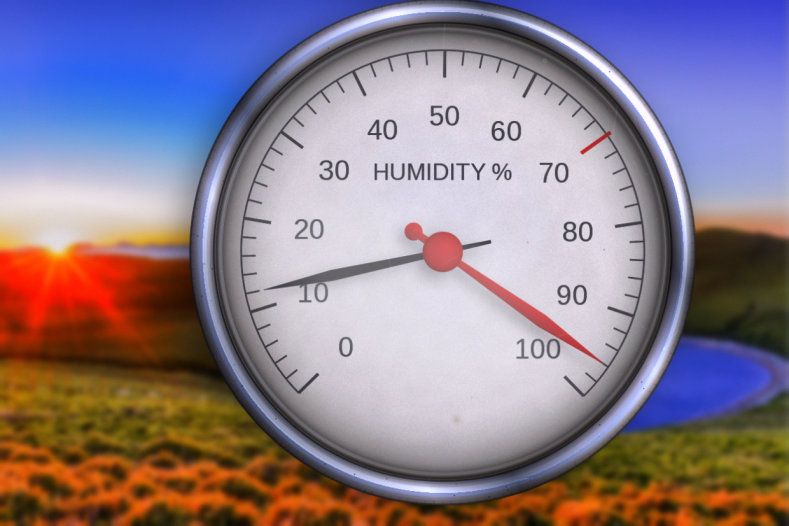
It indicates {"value": 96, "unit": "%"}
